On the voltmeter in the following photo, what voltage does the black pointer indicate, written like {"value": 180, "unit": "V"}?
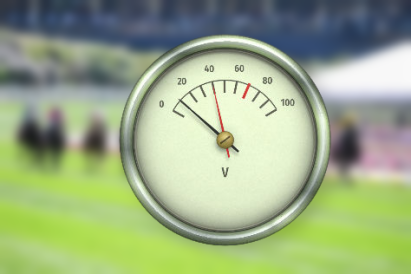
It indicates {"value": 10, "unit": "V"}
